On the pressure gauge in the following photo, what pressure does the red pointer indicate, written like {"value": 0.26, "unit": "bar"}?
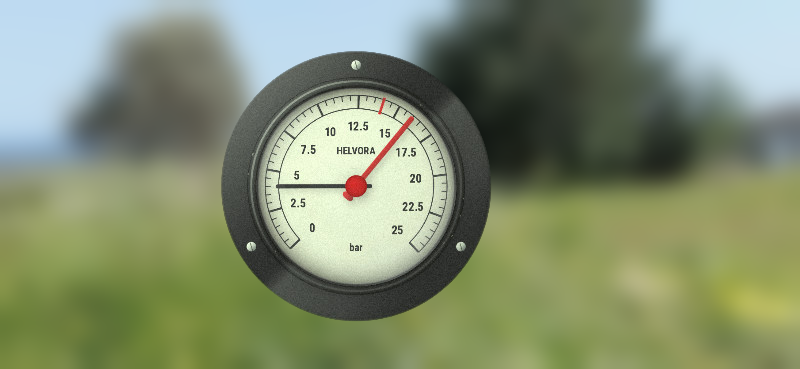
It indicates {"value": 16, "unit": "bar"}
